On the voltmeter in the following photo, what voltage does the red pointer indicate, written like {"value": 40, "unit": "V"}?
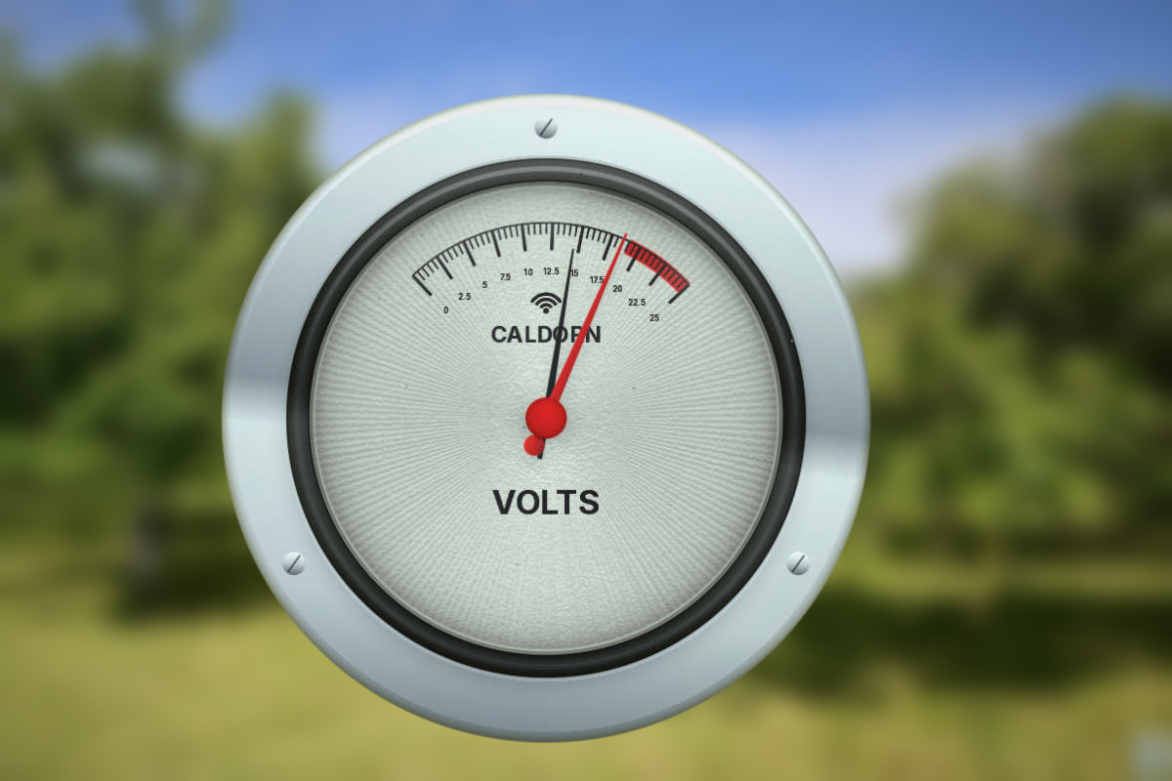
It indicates {"value": 18.5, "unit": "V"}
